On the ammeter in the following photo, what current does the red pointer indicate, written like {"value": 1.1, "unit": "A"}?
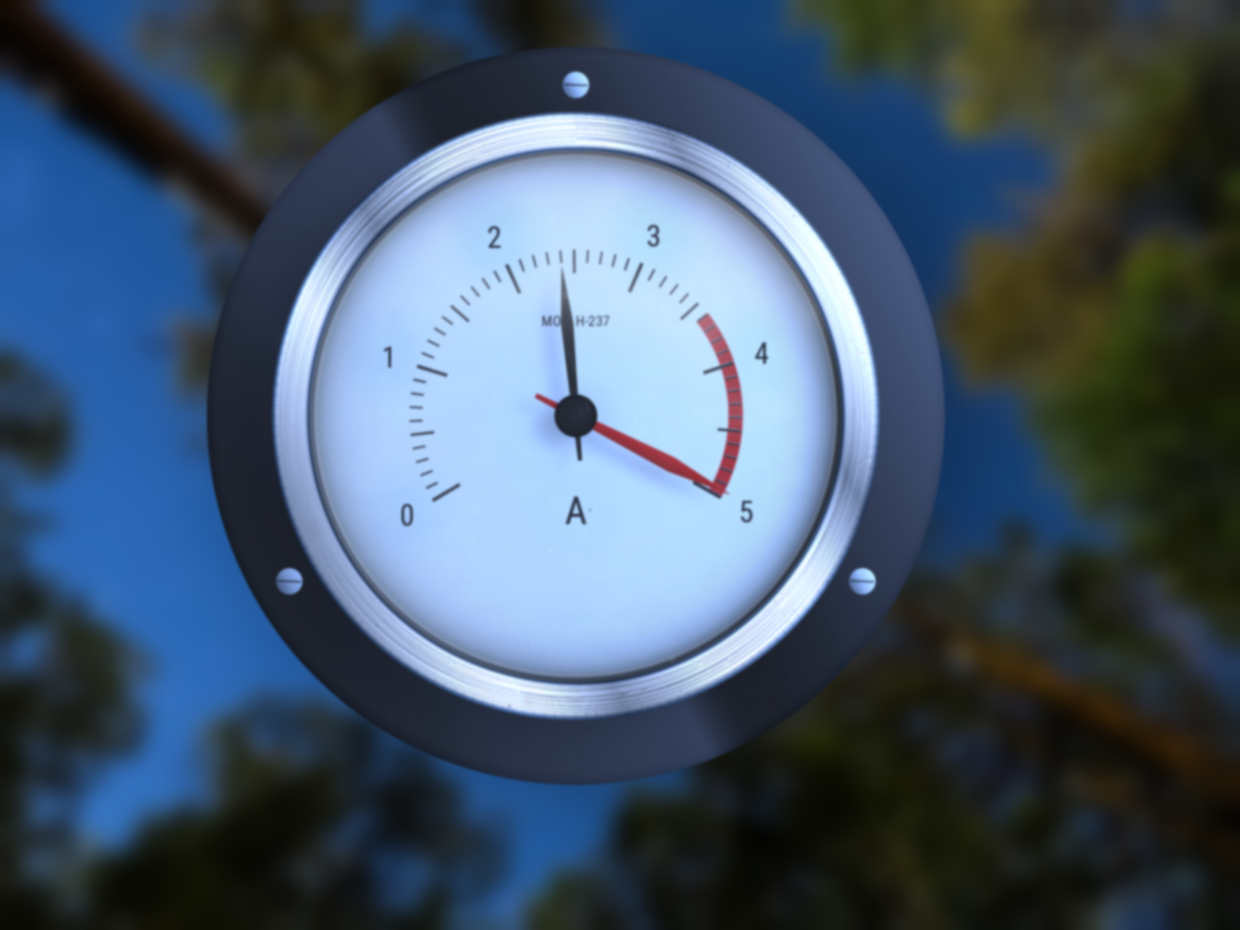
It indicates {"value": 4.95, "unit": "A"}
